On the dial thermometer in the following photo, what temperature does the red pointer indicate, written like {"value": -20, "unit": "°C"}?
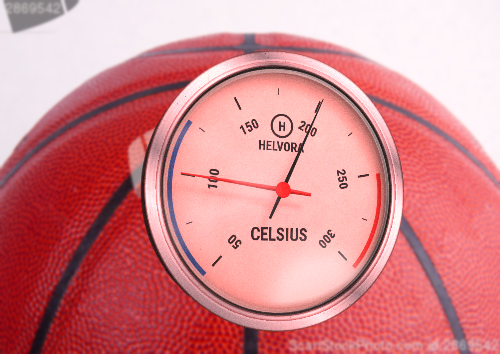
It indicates {"value": 100, "unit": "°C"}
